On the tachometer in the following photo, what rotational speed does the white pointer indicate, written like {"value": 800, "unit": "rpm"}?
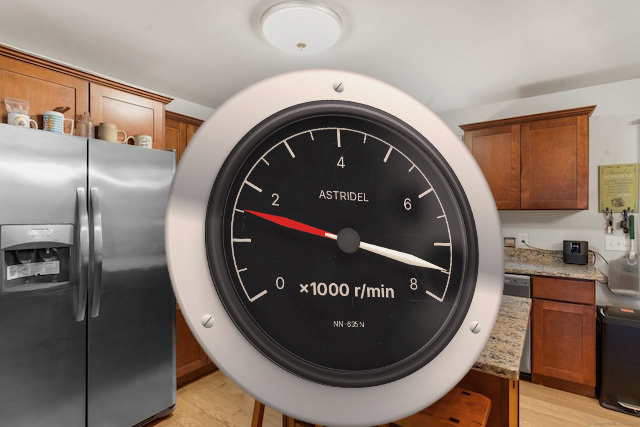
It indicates {"value": 7500, "unit": "rpm"}
